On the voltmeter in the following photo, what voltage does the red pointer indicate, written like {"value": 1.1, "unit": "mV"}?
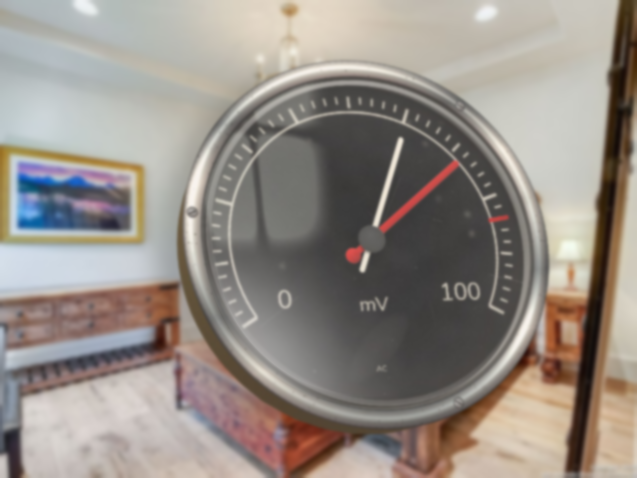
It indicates {"value": 72, "unit": "mV"}
